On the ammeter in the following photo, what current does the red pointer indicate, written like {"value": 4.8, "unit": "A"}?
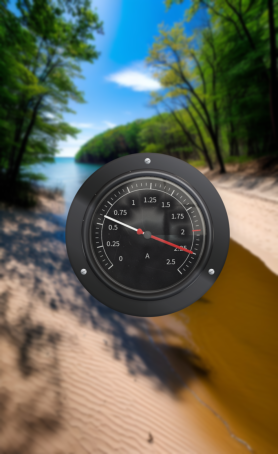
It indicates {"value": 2.25, "unit": "A"}
